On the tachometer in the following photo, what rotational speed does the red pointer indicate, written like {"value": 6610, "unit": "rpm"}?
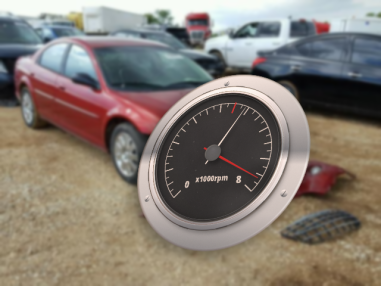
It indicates {"value": 7625, "unit": "rpm"}
